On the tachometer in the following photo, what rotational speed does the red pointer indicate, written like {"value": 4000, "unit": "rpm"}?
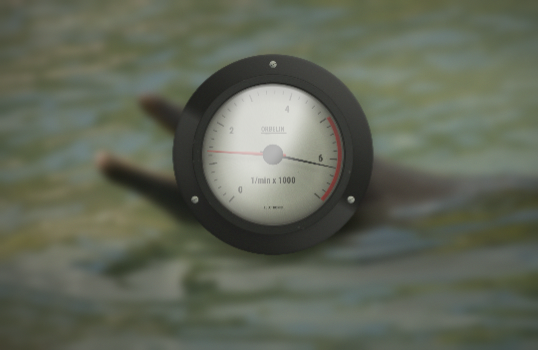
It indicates {"value": 1300, "unit": "rpm"}
